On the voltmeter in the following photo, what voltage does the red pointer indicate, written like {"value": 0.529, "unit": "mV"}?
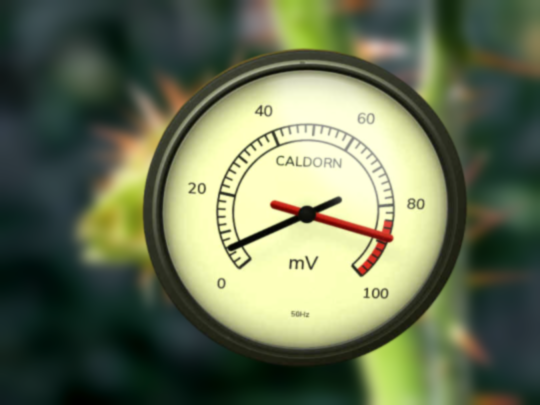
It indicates {"value": 88, "unit": "mV"}
